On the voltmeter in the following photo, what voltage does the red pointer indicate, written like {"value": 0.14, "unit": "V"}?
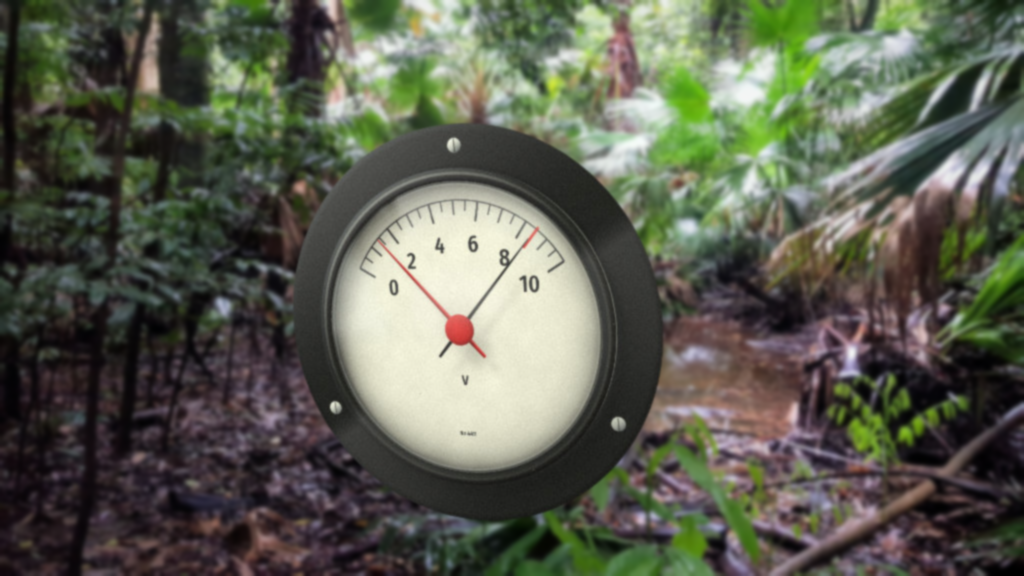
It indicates {"value": 1.5, "unit": "V"}
